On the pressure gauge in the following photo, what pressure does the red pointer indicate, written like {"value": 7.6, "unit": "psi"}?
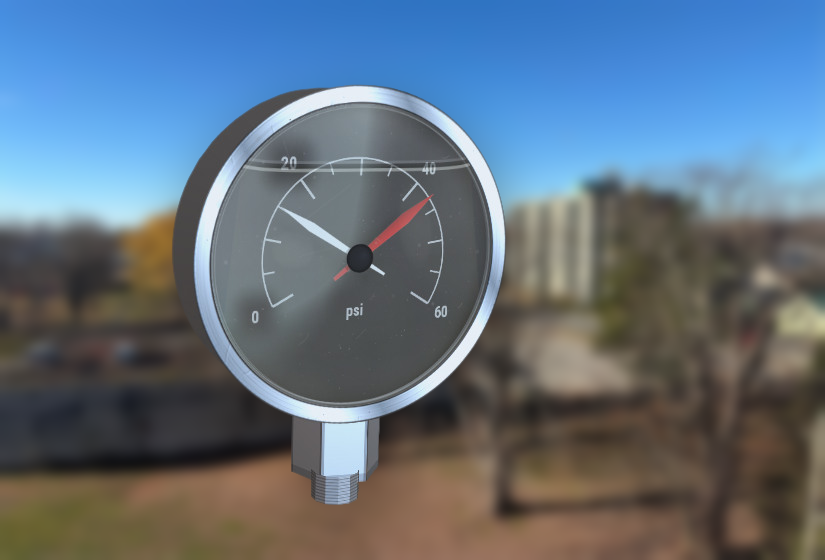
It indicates {"value": 42.5, "unit": "psi"}
